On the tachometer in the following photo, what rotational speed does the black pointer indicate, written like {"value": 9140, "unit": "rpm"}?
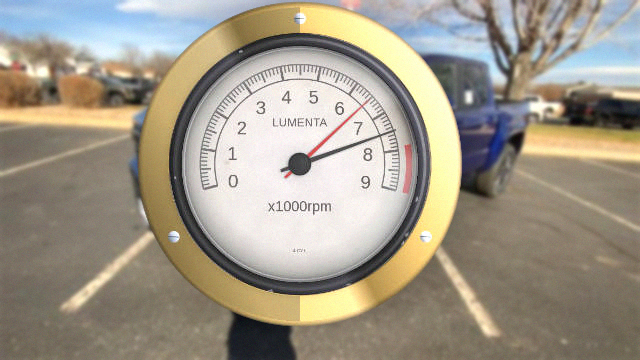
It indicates {"value": 7500, "unit": "rpm"}
